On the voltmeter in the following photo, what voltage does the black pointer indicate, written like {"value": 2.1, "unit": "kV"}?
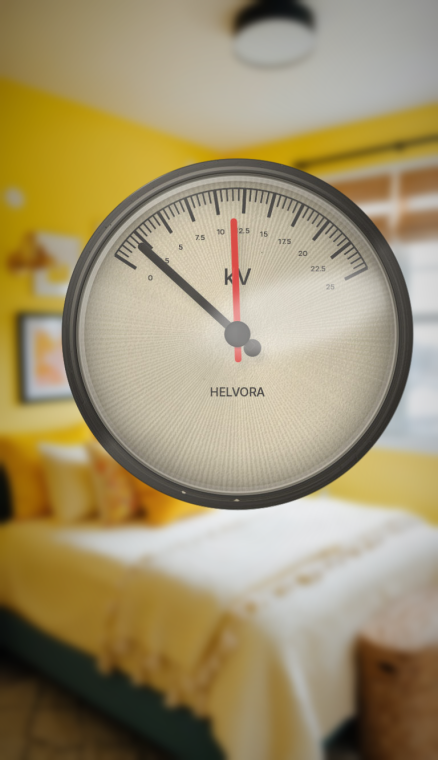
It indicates {"value": 2, "unit": "kV"}
